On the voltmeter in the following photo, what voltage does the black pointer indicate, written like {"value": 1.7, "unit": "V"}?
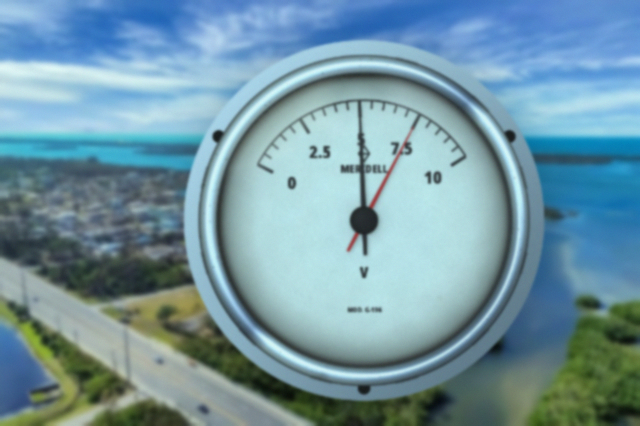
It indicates {"value": 5, "unit": "V"}
